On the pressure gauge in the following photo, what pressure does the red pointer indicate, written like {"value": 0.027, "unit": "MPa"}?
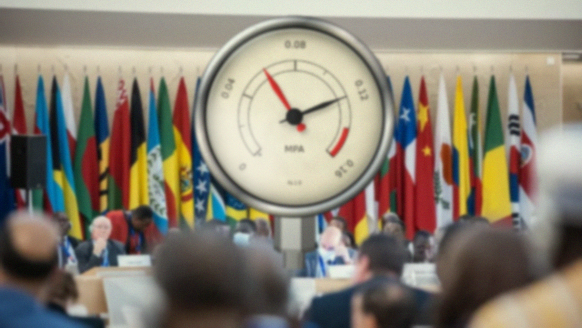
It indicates {"value": 0.06, "unit": "MPa"}
